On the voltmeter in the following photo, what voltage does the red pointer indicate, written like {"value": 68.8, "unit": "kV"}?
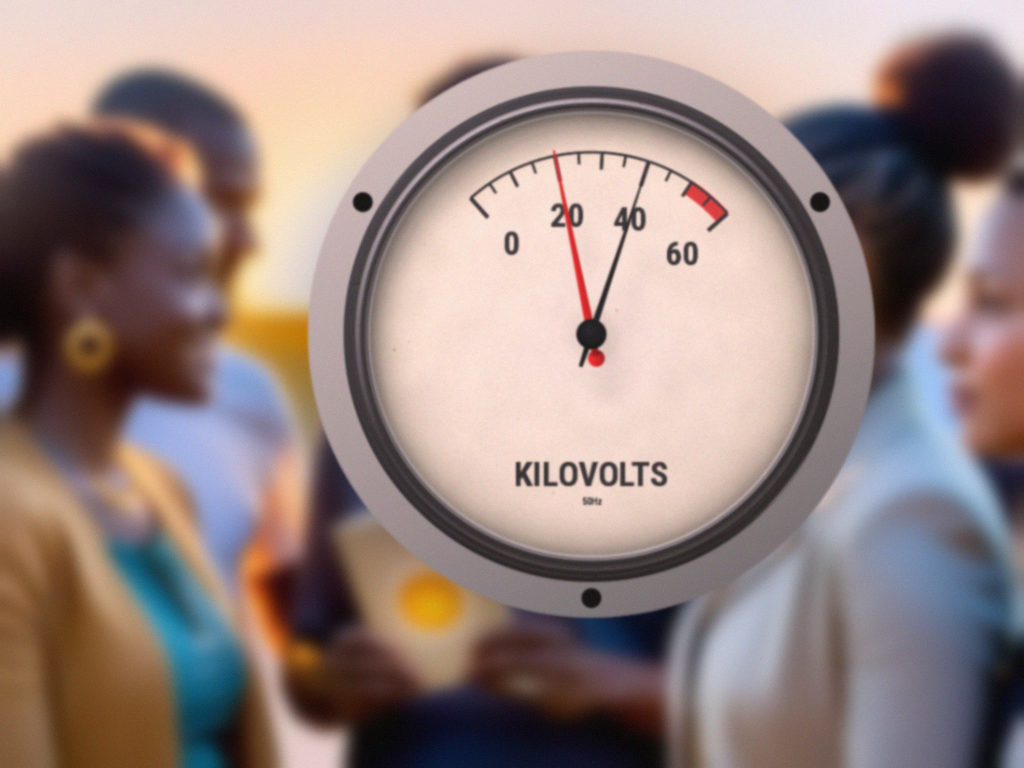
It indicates {"value": 20, "unit": "kV"}
